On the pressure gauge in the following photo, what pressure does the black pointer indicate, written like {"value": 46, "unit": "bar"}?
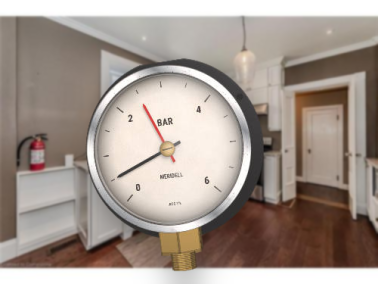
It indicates {"value": 0.5, "unit": "bar"}
